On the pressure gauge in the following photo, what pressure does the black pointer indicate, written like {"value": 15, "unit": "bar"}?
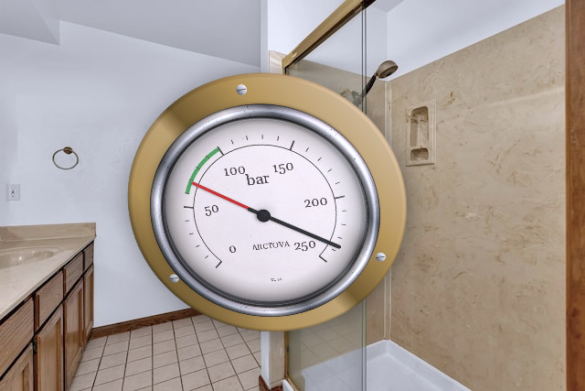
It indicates {"value": 235, "unit": "bar"}
